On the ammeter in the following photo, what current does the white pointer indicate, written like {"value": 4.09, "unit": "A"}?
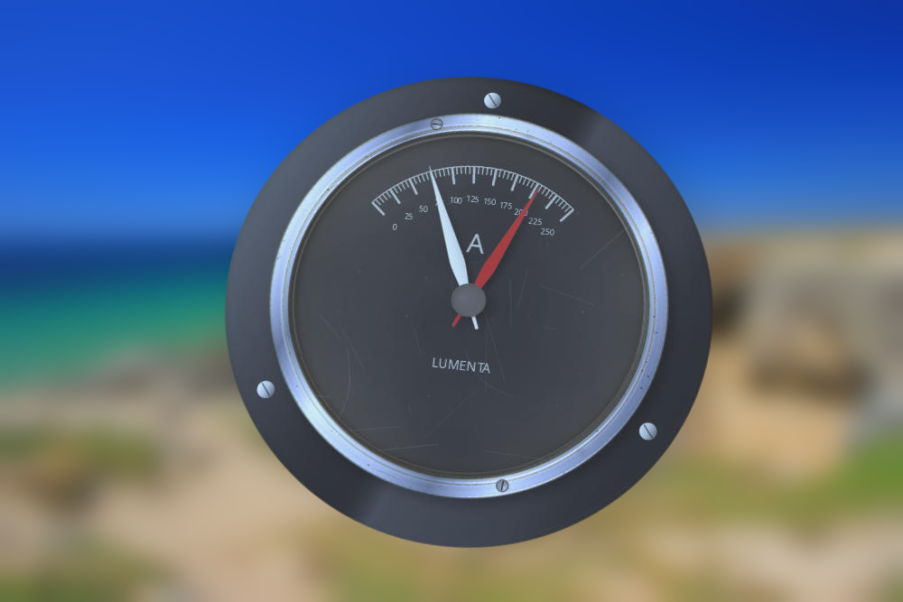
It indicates {"value": 75, "unit": "A"}
